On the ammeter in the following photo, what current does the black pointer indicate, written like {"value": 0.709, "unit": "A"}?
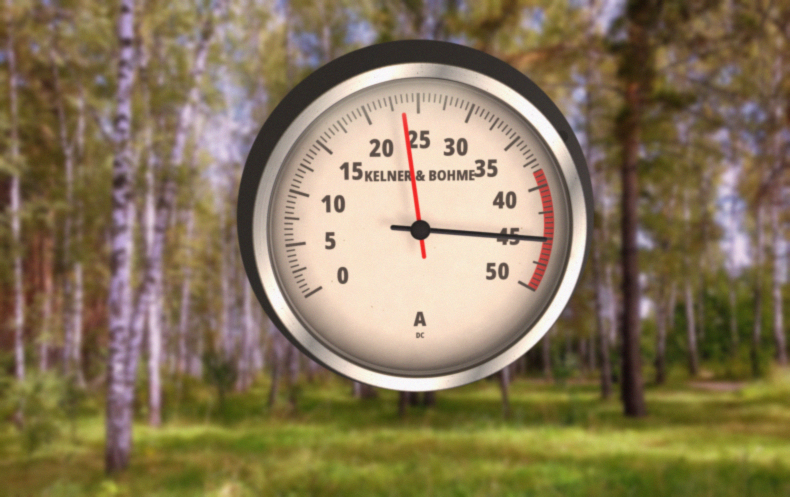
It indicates {"value": 45, "unit": "A"}
